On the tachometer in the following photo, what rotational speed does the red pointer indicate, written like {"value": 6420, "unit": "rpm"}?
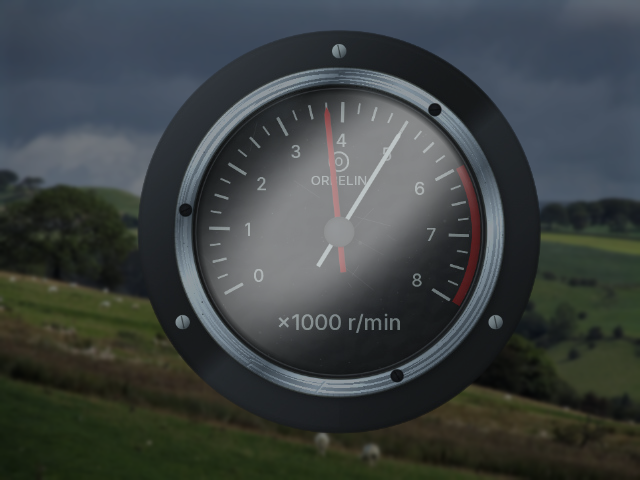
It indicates {"value": 3750, "unit": "rpm"}
